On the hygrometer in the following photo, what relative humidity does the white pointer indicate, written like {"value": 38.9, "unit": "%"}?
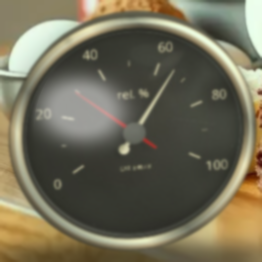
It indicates {"value": 65, "unit": "%"}
